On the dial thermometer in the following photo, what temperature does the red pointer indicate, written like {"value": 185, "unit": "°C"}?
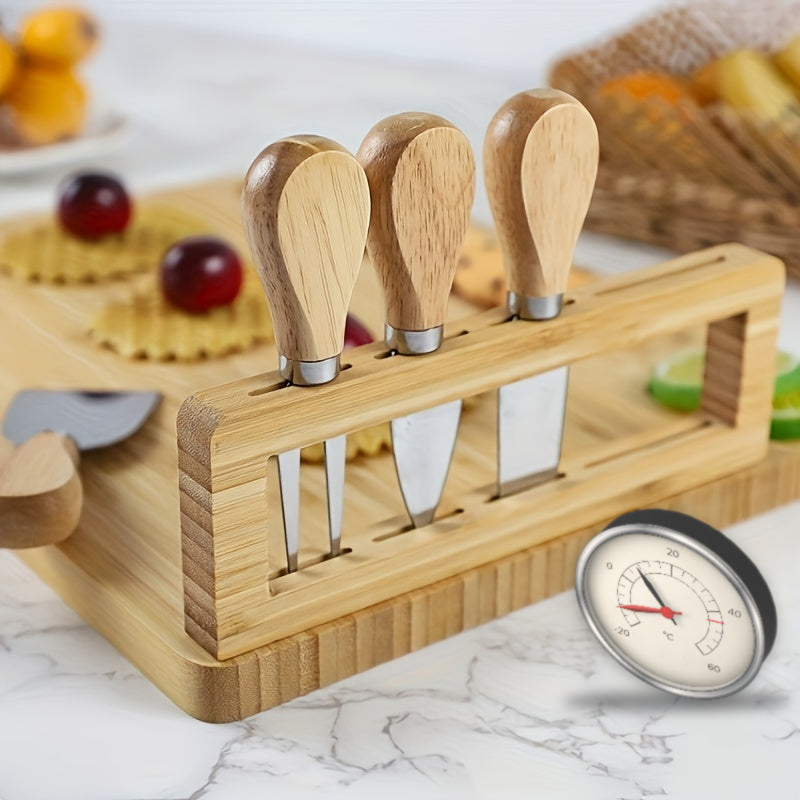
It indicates {"value": -12, "unit": "°C"}
